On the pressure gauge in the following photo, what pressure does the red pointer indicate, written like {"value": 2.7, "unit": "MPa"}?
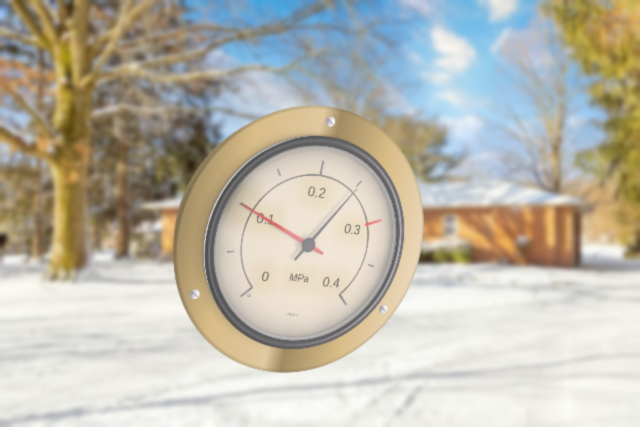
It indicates {"value": 0.1, "unit": "MPa"}
